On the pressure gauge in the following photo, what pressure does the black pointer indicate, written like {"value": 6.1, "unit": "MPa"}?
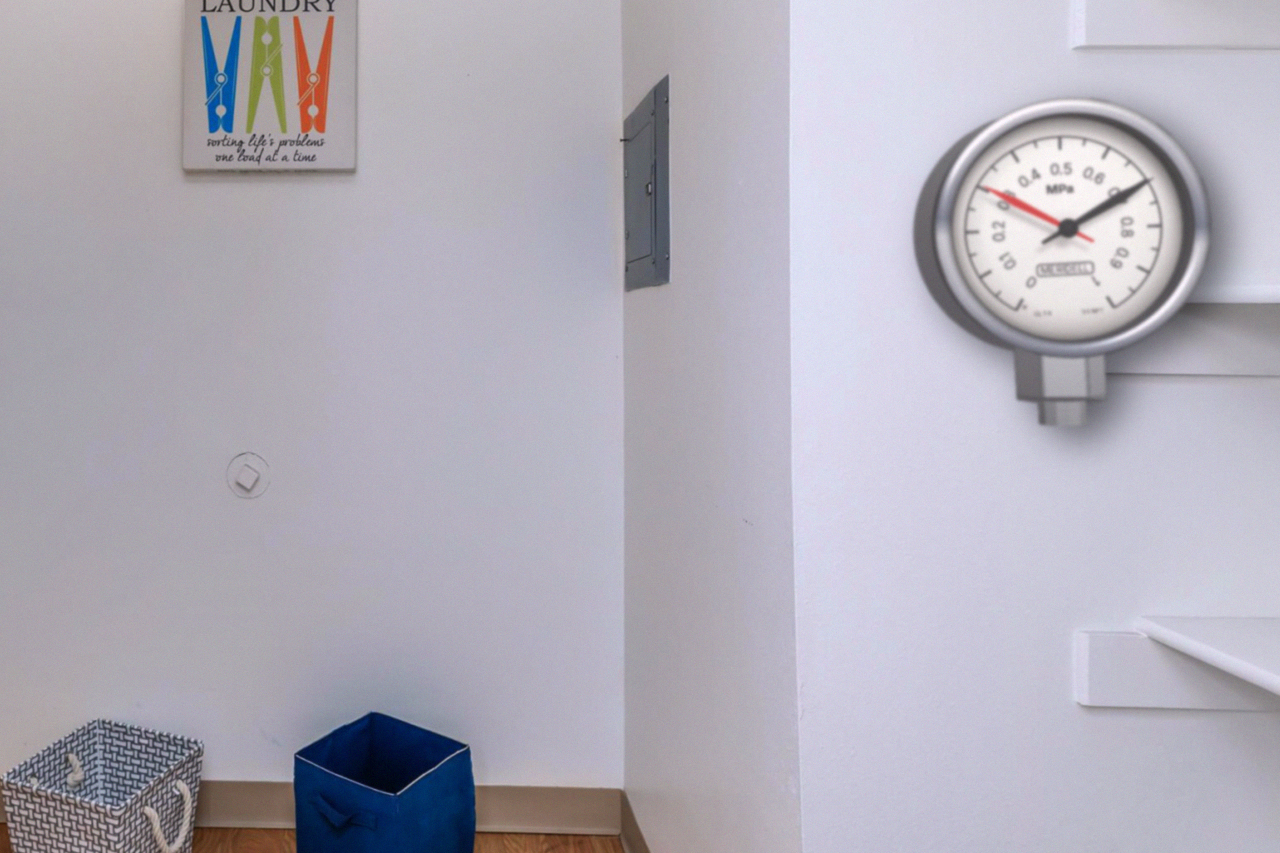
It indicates {"value": 0.7, "unit": "MPa"}
